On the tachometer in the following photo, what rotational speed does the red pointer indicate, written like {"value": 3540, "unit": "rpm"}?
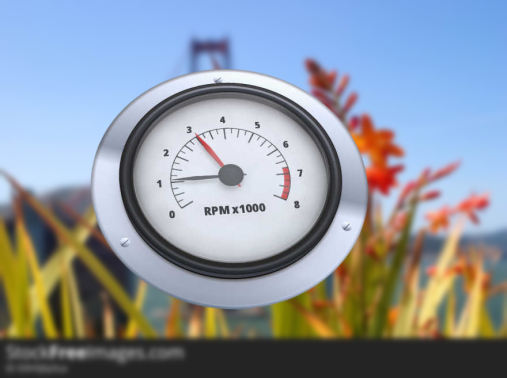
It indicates {"value": 3000, "unit": "rpm"}
